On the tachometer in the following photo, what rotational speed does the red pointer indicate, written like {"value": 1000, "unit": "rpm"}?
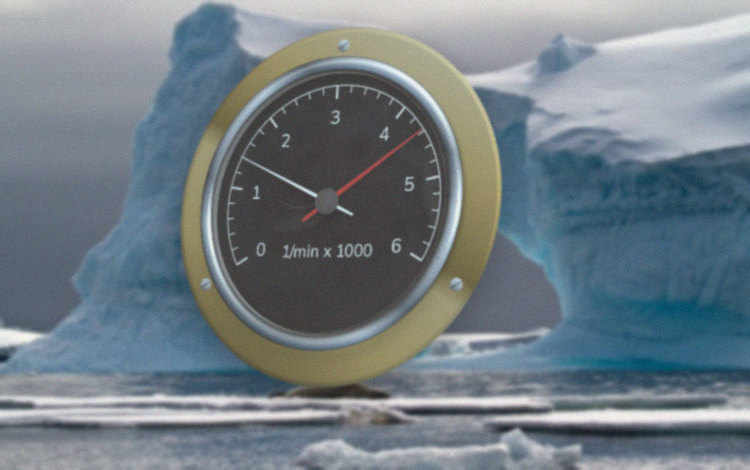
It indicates {"value": 4400, "unit": "rpm"}
